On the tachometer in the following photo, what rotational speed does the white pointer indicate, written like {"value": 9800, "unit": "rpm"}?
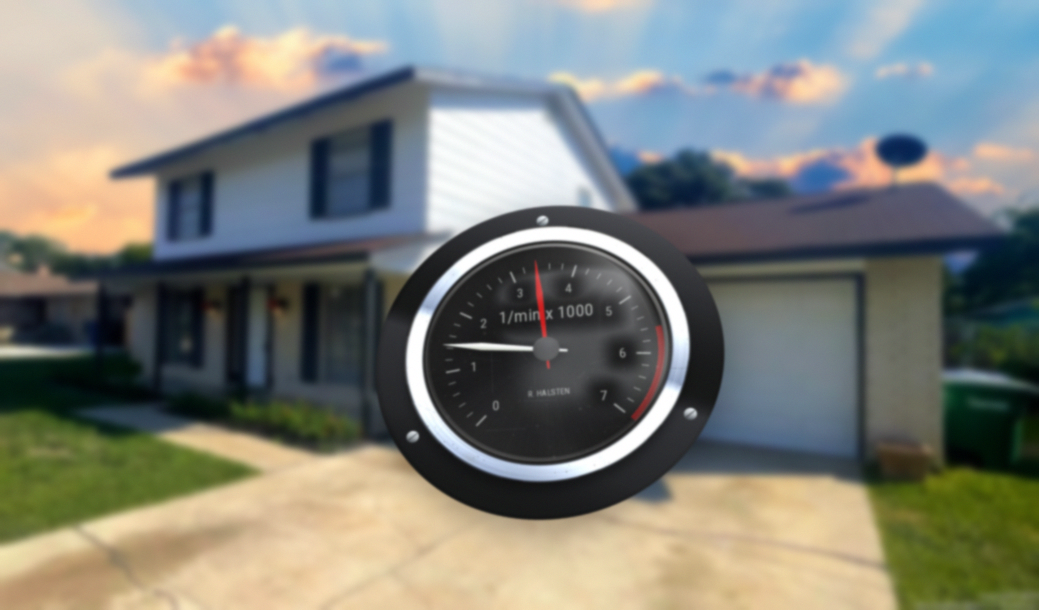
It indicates {"value": 1400, "unit": "rpm"}
